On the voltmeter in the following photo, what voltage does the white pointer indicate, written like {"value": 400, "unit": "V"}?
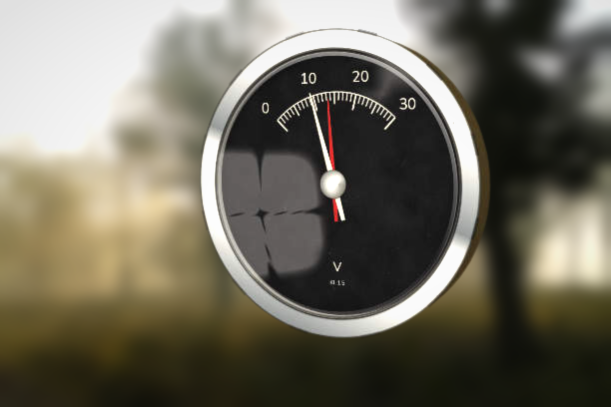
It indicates {"value": 10, "unit": "V"}
